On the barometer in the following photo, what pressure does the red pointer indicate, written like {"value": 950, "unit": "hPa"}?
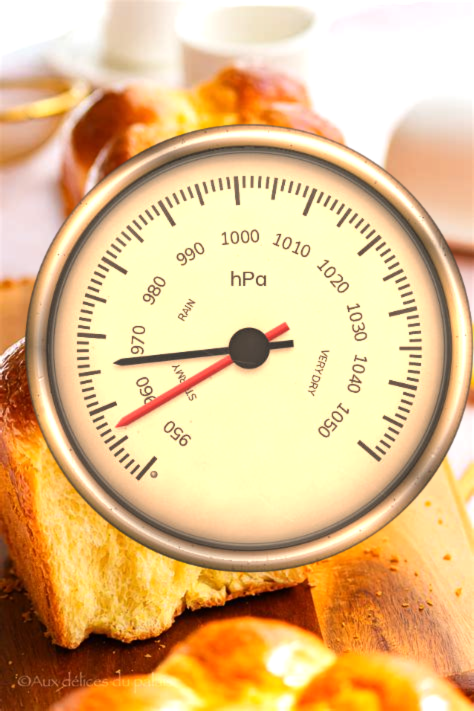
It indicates {"value": 957, "unit": "hPa"}
